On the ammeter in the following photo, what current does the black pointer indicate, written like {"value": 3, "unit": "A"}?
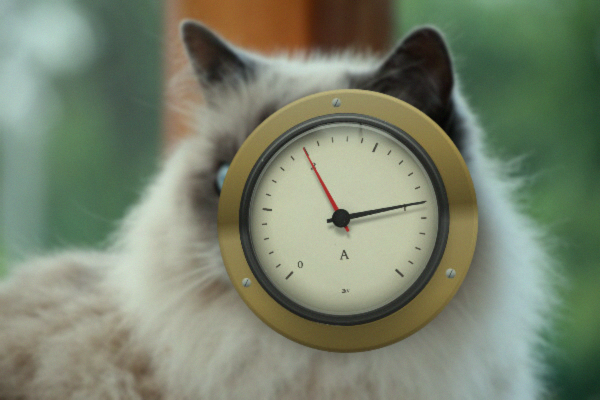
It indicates {"value": 4, "unit": "A"}
